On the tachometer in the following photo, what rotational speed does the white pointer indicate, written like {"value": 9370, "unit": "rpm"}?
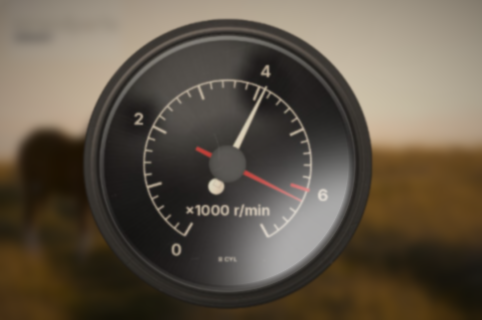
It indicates {"value": 4100, "unit": "rpm"}
